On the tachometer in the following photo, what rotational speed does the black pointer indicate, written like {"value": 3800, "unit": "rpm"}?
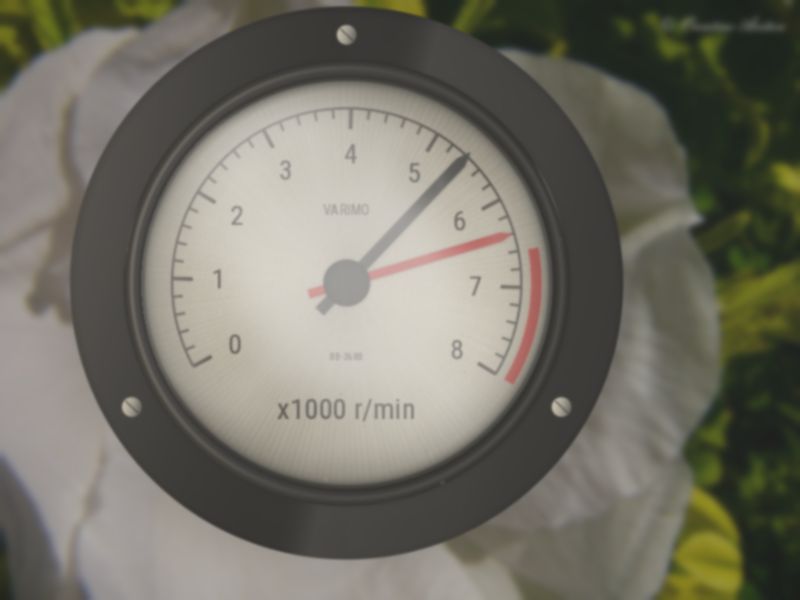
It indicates {"value": 5400, "unit": "rpm"}
